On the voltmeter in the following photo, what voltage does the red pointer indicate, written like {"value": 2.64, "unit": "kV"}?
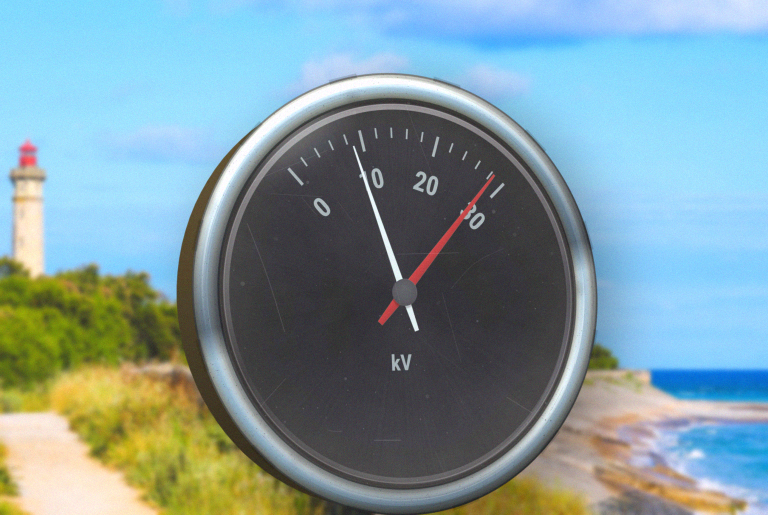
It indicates {"value": 28, "unit": "kV"}
